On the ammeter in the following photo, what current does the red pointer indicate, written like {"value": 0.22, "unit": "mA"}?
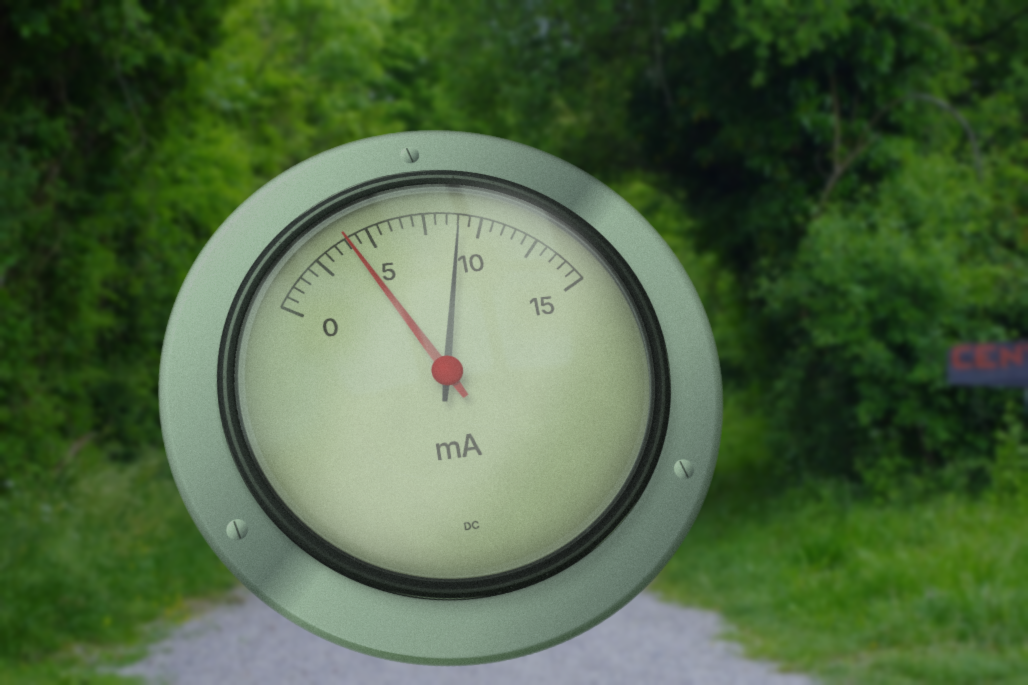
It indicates {"value": 4, "unit": "mA"}
